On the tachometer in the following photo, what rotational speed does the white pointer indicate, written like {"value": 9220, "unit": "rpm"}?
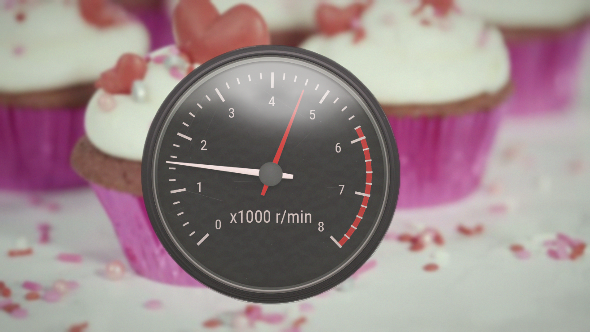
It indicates {"value": 1500, "unit": "rpm"}
